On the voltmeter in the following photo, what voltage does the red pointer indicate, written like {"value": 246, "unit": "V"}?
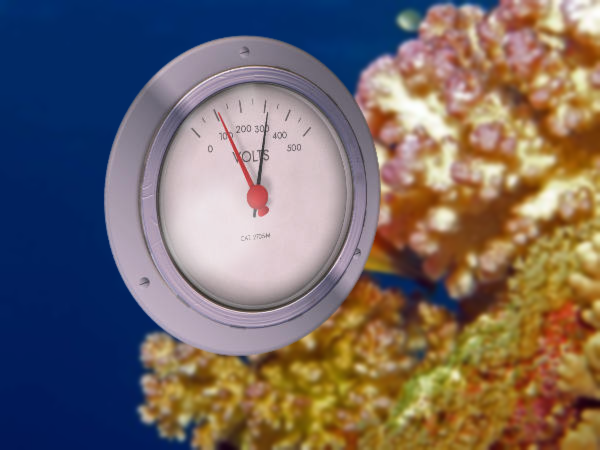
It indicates {"value": 100, "unit": "V"}
